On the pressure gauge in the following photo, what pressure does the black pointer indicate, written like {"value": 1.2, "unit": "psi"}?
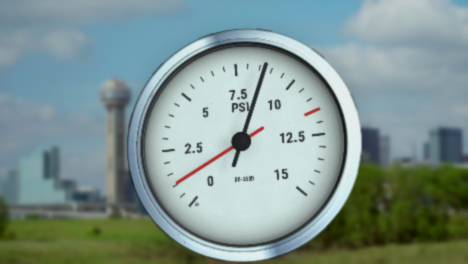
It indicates {"value": 8.75, "unit": "psi"}
